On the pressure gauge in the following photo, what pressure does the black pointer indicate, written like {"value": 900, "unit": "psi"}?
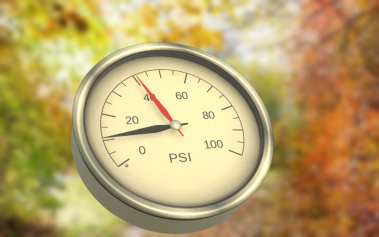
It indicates {"value": 10, "unit": "psi"}
